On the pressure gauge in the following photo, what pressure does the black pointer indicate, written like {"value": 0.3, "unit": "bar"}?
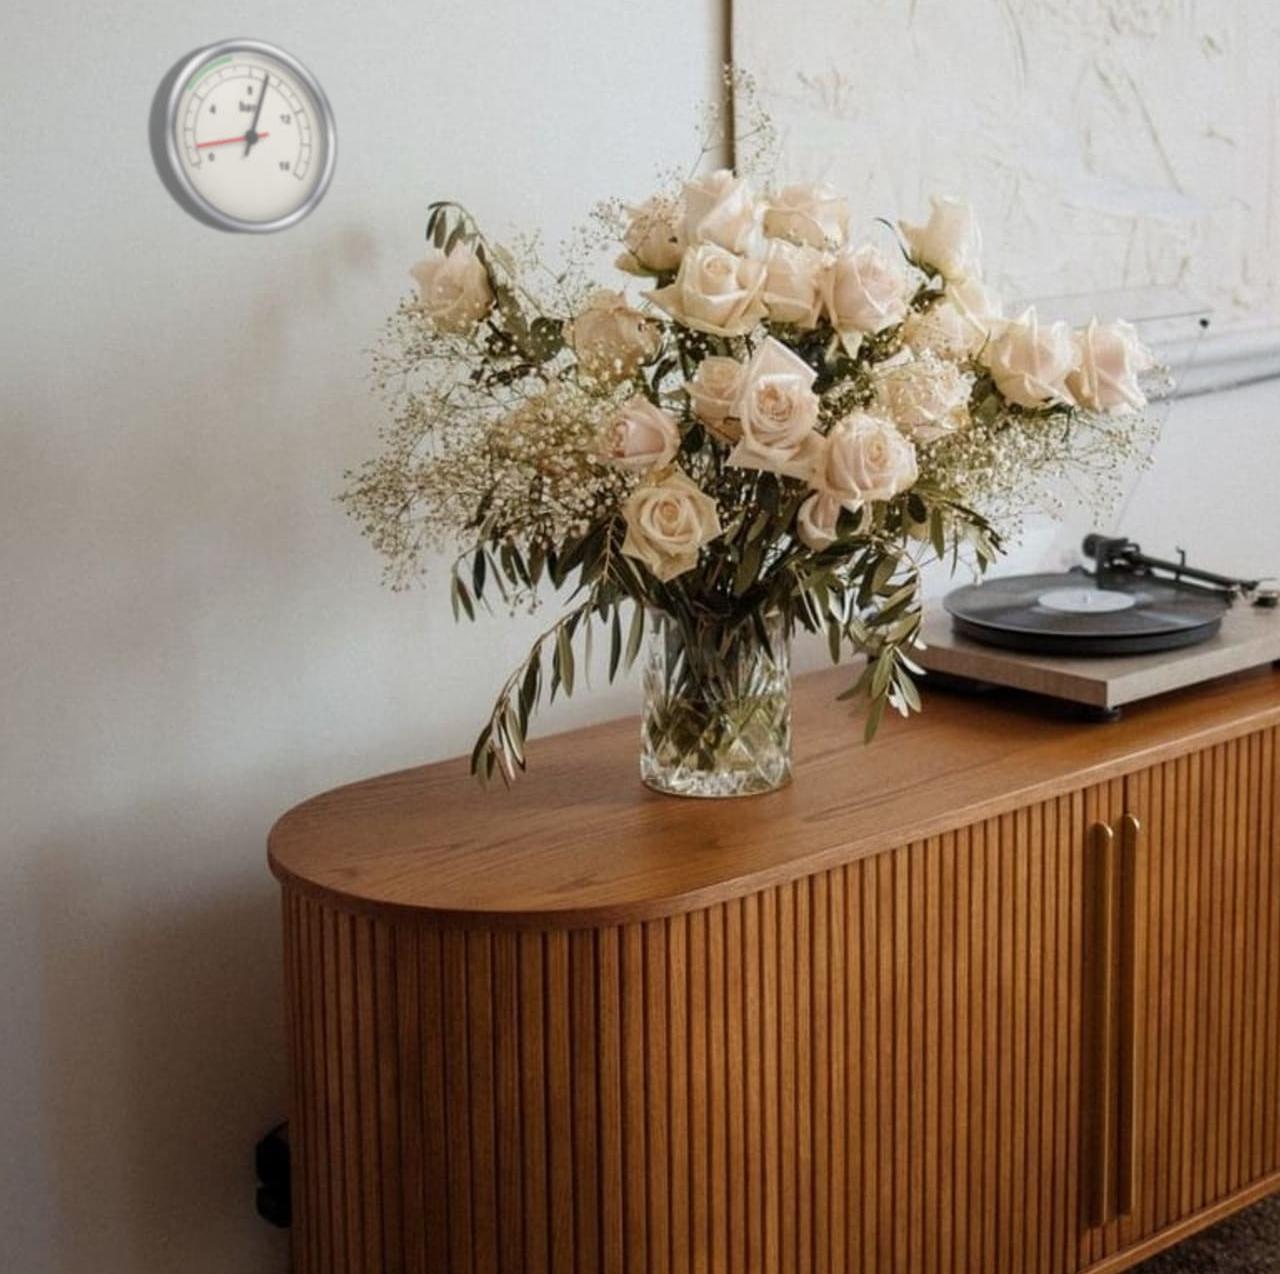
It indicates {"value": 9, "unit": "bar"}
